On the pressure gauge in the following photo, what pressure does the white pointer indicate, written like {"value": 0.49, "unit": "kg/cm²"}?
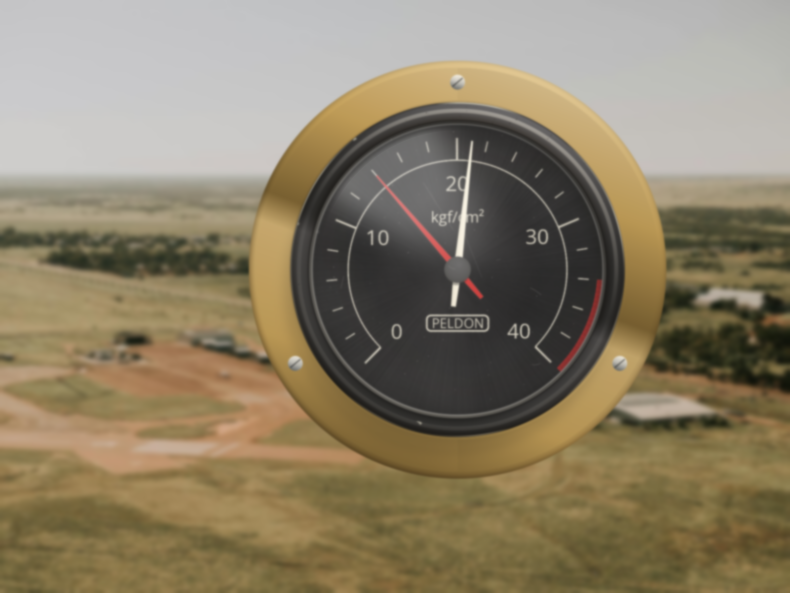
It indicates {"value": 21, "unit": "kg/cm²"}
